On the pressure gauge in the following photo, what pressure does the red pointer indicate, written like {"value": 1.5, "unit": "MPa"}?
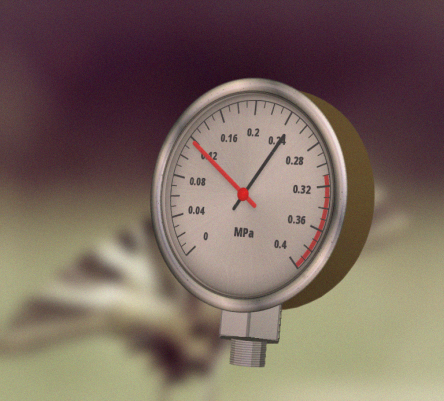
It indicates {"value": 0.12, "unit": "MPa"}
